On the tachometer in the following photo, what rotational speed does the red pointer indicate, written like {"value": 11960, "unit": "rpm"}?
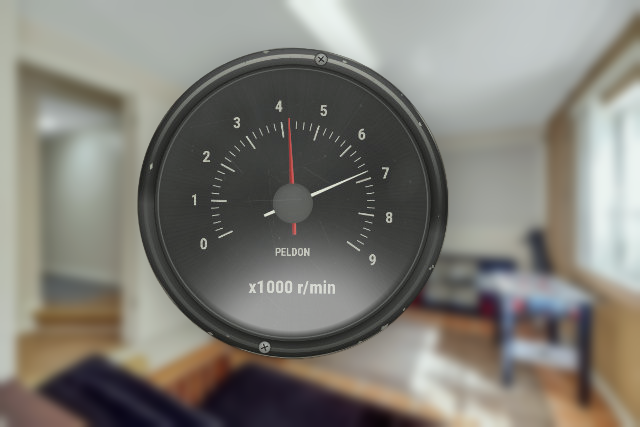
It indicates {"value": 4200, "unit": "rpm"}
